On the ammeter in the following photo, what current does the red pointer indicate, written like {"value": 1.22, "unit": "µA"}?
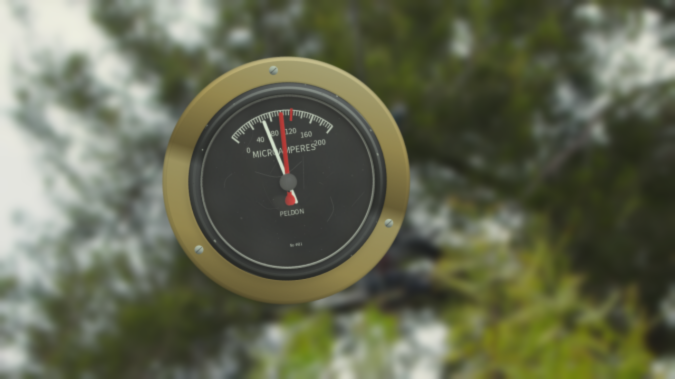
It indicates {"value": 100, "unit": "µA"}
